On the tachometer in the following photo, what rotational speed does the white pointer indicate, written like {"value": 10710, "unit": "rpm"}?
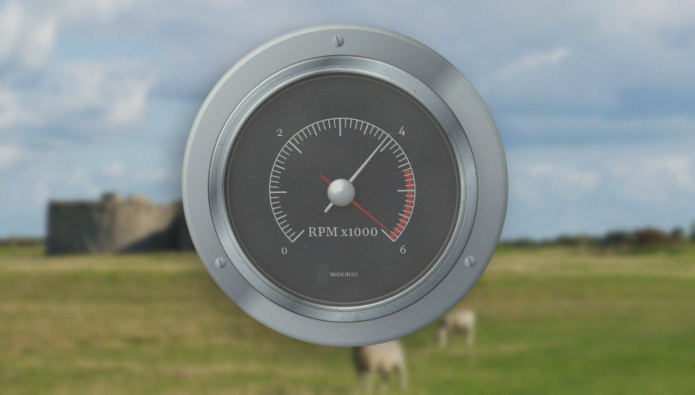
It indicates {"value": 3900, "unit": "rpm"}
